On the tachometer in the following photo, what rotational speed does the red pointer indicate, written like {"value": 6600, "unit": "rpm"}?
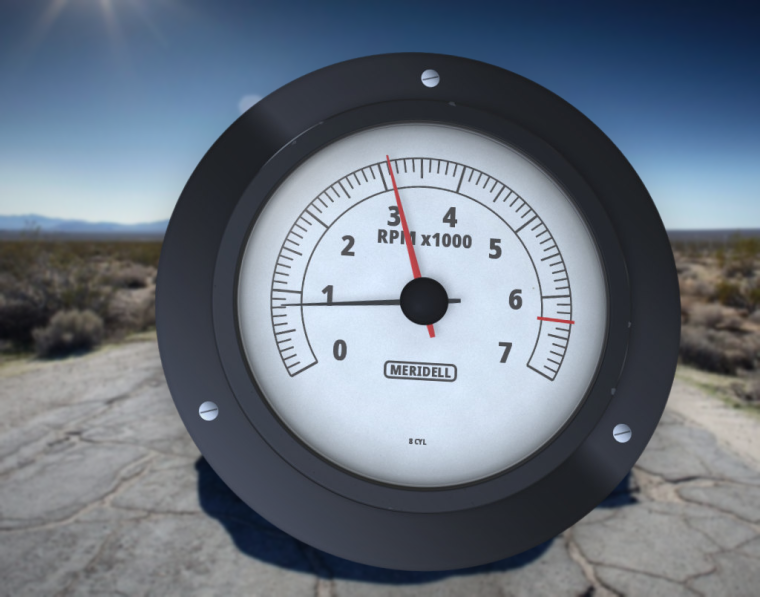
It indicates {"value": 3100, "unit": "rpm"}
